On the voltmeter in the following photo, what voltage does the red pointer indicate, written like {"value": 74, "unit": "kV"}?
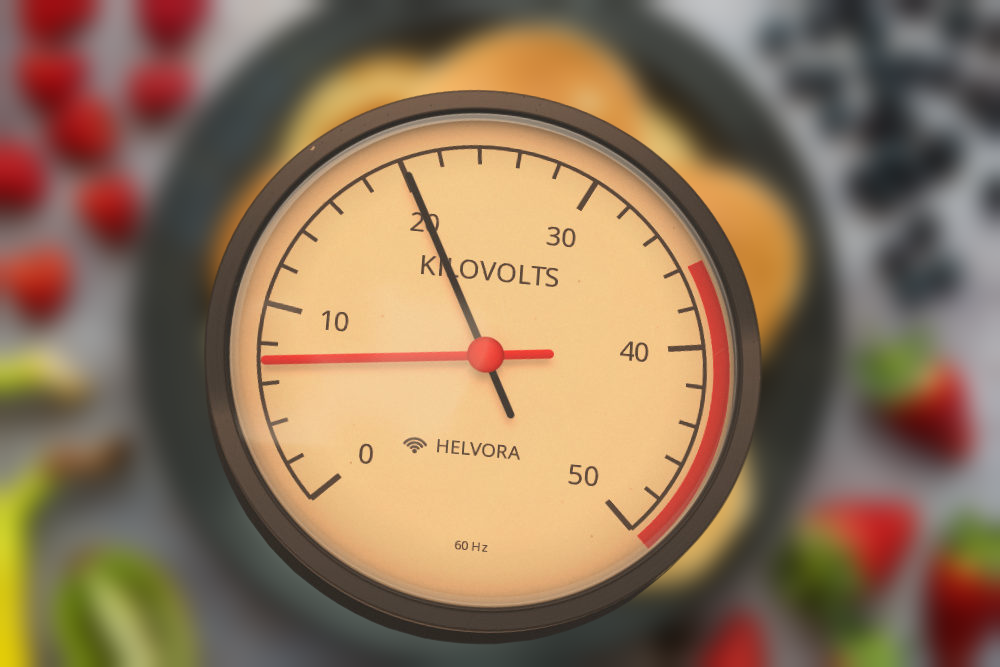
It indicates {"value": 7, "unit": "kV"}
